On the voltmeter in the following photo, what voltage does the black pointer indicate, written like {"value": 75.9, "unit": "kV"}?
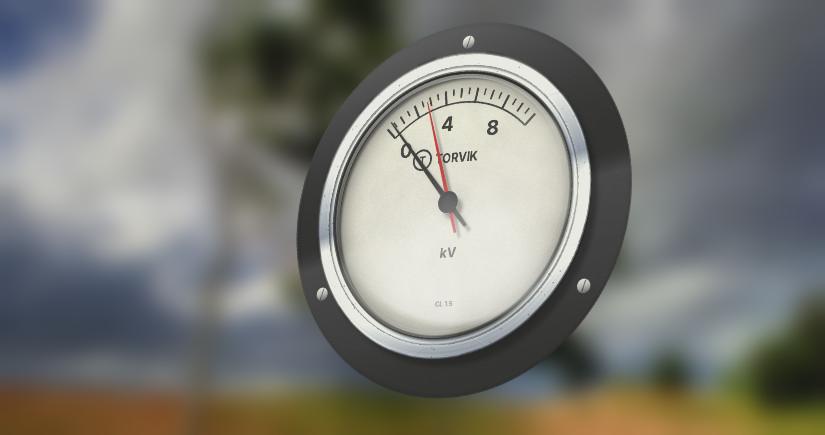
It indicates {"value": 0.5, "unit": "kV"}
